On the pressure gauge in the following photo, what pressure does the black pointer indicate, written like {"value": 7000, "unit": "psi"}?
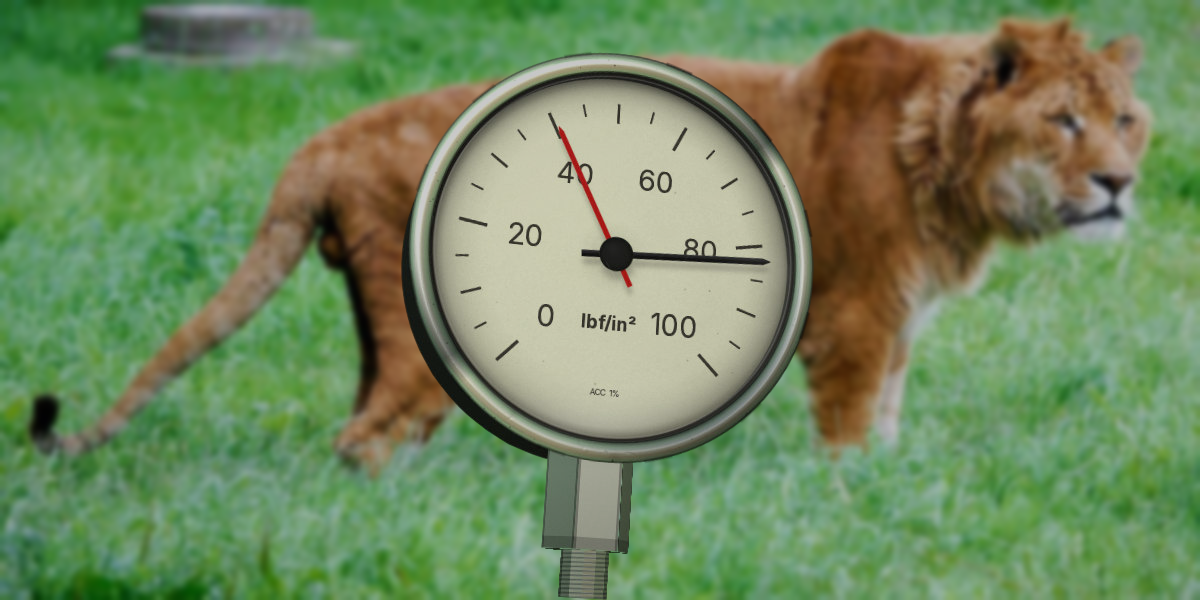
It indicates {"value": 82.5, "unit": "psi"}
